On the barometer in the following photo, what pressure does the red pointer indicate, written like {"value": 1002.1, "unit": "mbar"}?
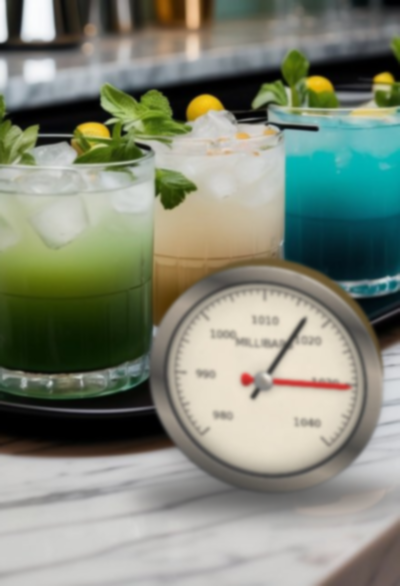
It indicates {"value": 1030, "unit": "mbar"}
